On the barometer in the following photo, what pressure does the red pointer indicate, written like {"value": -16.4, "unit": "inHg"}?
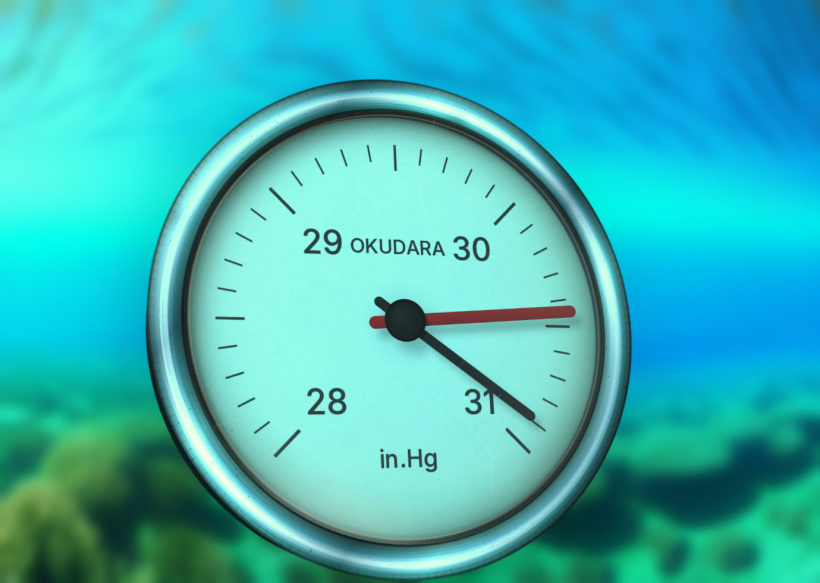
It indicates {"value": 30.45, "unit": "inHg"}
